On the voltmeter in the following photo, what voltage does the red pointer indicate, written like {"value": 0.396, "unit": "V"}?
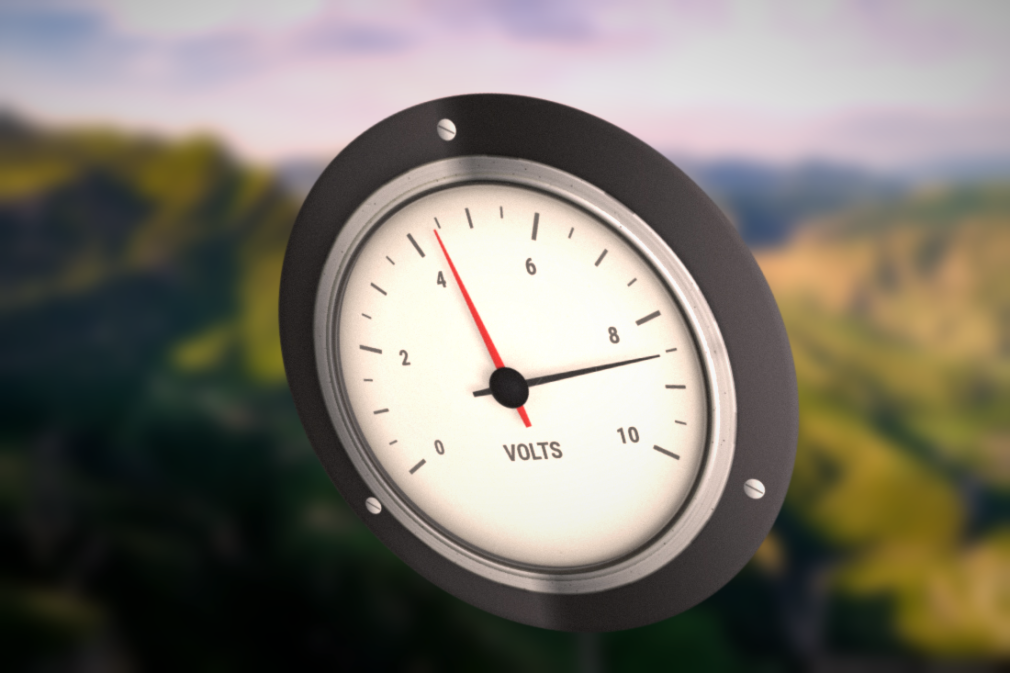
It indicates {"value": 4.5, "unit": "V"}
